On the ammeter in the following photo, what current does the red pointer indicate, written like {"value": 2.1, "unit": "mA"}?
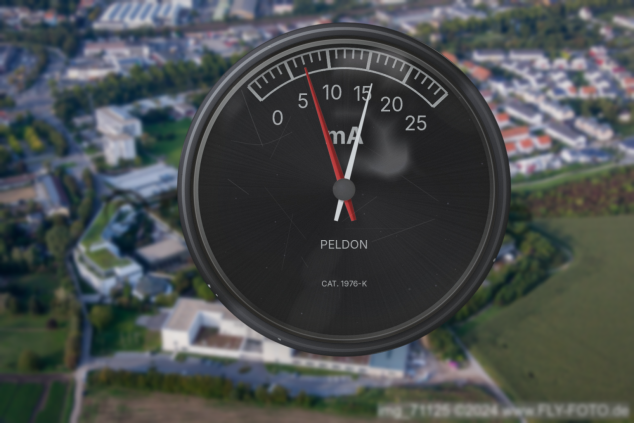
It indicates {"value": 7, "unit": "mA"}
